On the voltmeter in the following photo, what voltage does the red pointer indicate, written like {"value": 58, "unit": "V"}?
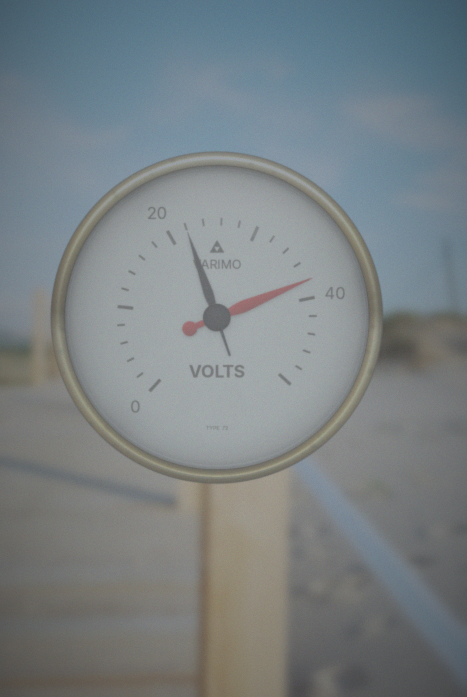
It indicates {"value": 38, "unit": "V"}
